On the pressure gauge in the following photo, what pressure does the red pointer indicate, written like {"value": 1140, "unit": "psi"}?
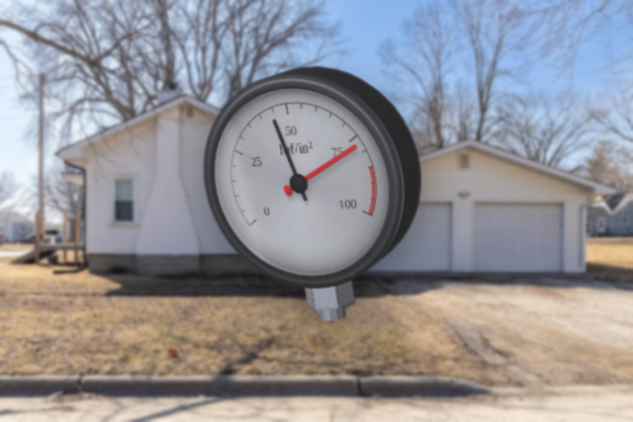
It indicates {"value": 77.5, "unit": "psi"}
